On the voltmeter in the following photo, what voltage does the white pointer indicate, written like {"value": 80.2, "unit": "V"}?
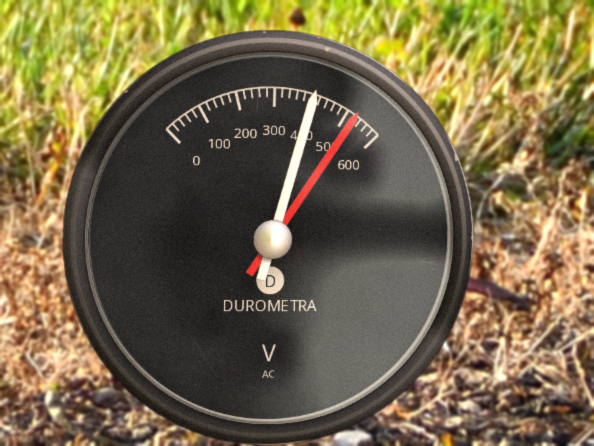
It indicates {"value": 400, "unit": "V"}
